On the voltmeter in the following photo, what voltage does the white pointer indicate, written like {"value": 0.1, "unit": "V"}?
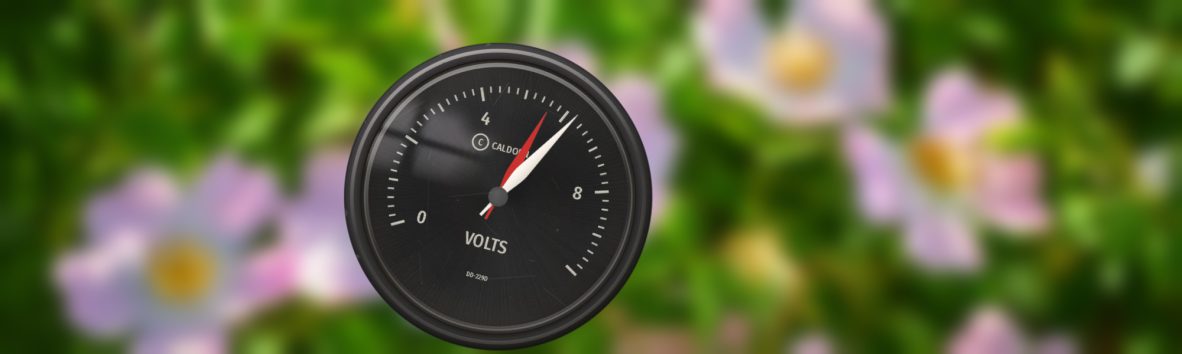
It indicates {"value": 6.2, "unit": "V"}
